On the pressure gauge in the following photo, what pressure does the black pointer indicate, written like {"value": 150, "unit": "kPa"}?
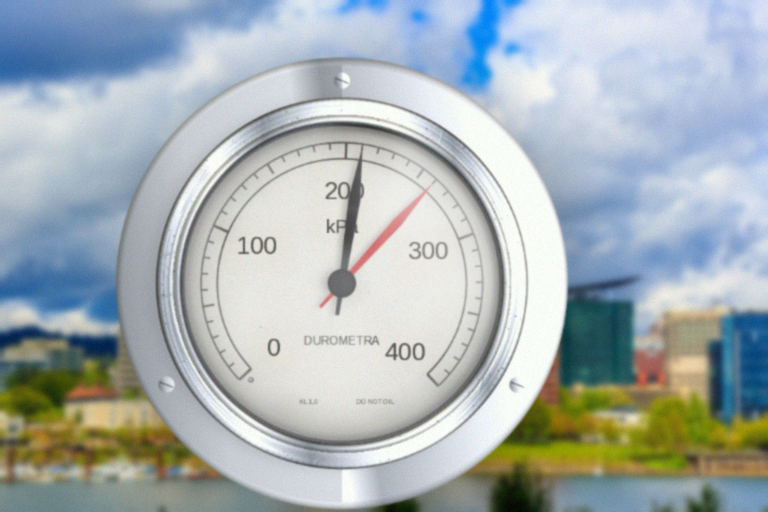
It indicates {"value": 210, "unit": "kPa"}
